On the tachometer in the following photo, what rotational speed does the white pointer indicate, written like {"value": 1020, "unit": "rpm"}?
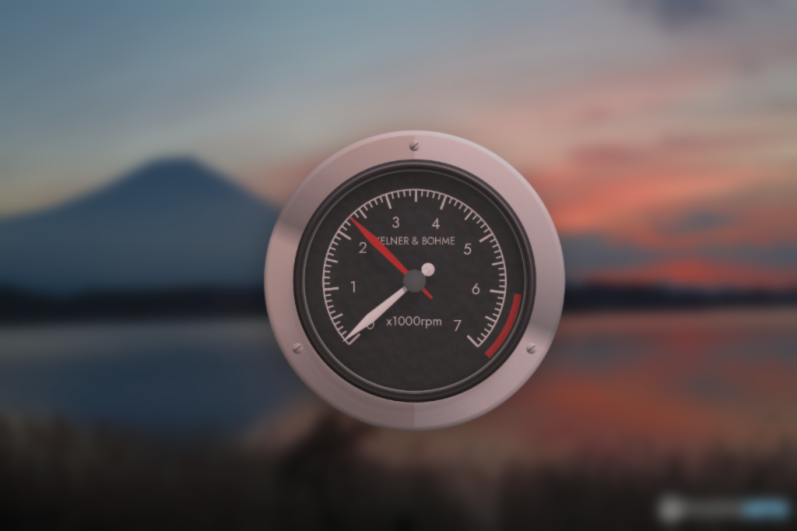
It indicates {"value": 100, "unit": "rpm"}
